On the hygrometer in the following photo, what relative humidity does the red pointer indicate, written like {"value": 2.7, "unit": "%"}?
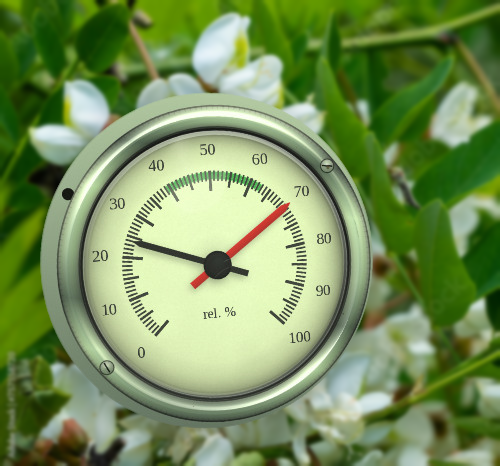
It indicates {"value": 70, "unit": "%"}
